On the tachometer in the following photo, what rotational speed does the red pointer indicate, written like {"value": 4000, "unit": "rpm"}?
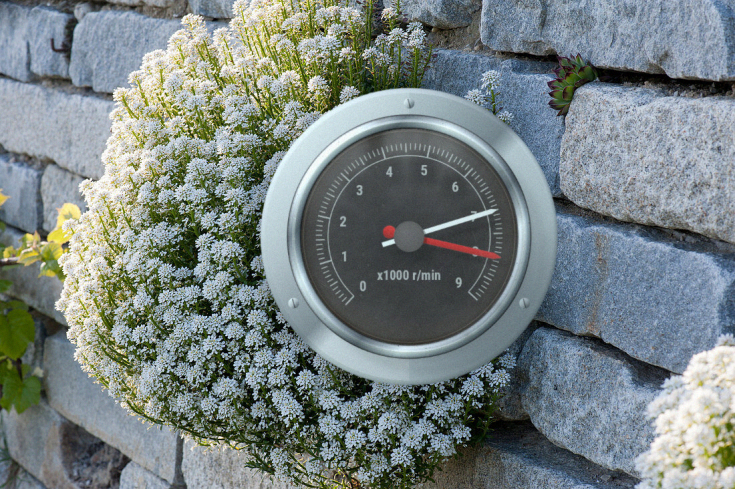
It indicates {"value": 8000, "unit": "rpm"}
